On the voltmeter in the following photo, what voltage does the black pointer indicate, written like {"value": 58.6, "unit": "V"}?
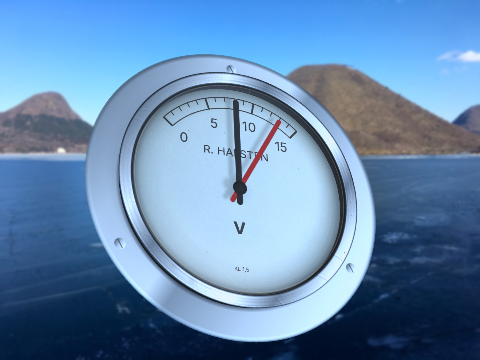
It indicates {"value": 8, "unit": "V"}
